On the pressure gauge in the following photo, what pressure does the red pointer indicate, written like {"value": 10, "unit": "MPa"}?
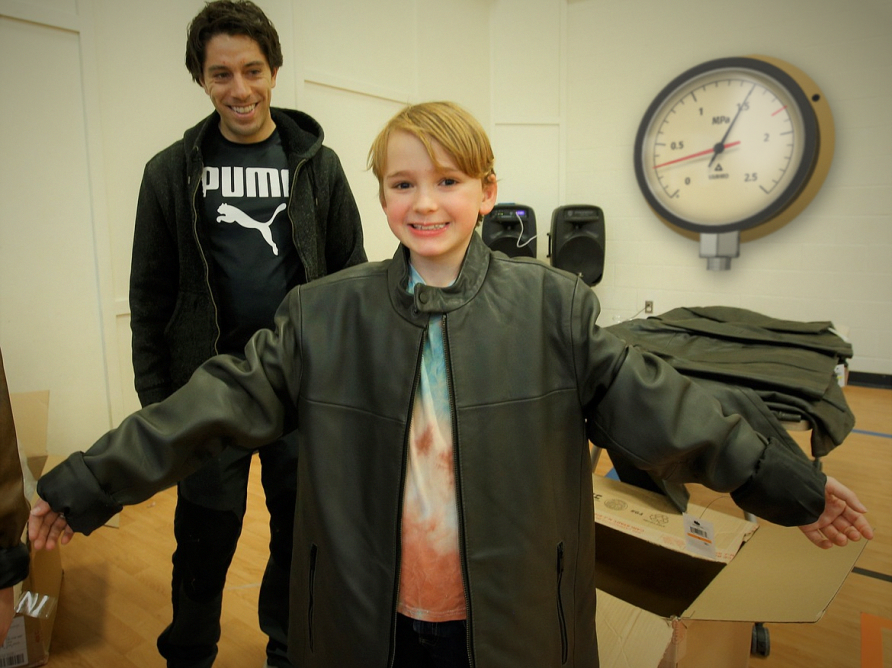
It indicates {"value": 0.3, "unit": "MPa"}
